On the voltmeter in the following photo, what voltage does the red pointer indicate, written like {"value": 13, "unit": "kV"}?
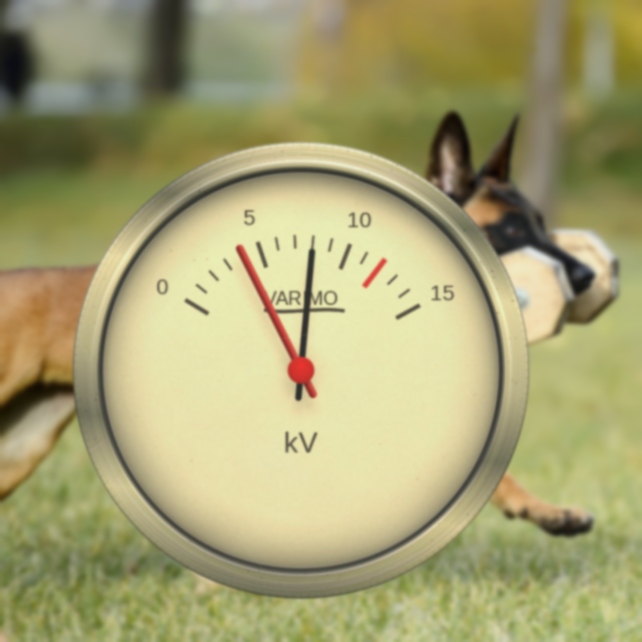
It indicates {"value": 4, "unit": "kV"}
